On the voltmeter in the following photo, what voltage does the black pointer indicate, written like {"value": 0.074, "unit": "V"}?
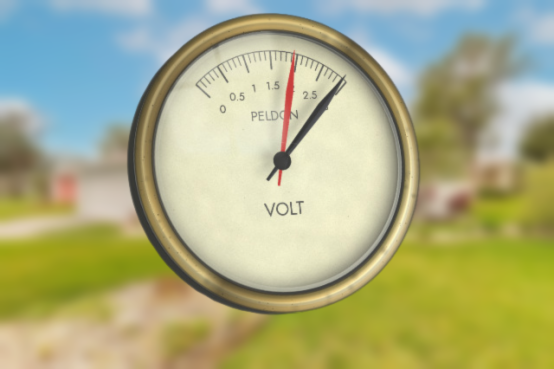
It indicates {"value": 2.9, "unit": "V"}
